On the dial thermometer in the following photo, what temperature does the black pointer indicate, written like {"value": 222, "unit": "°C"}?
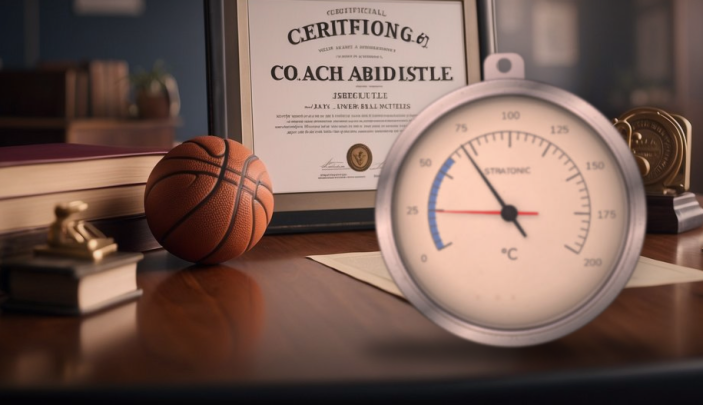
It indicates {"value": 70, "unit": "°C"}
